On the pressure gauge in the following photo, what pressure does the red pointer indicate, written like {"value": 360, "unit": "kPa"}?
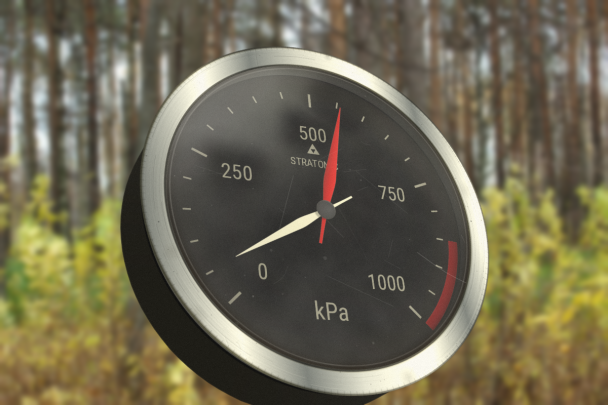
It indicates {"value": 550, "unit": "kPa"}
